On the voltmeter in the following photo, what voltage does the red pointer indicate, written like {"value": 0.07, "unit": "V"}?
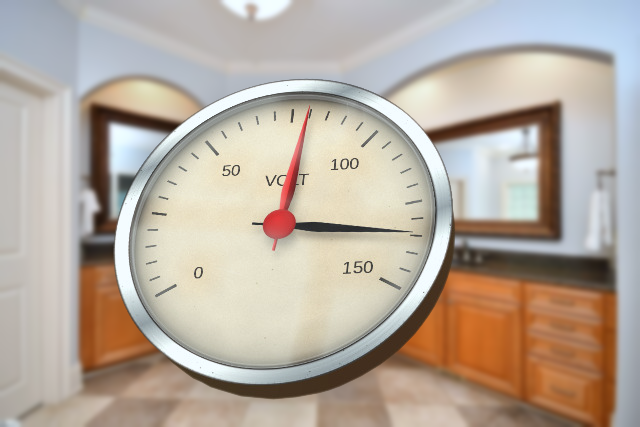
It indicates {"value": 80, "unit": "V"}
